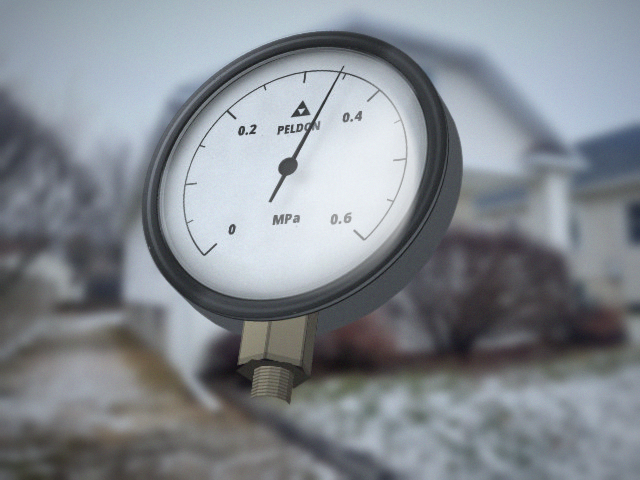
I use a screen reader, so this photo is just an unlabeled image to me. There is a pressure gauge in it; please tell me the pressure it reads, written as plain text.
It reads 0.35 MPa
